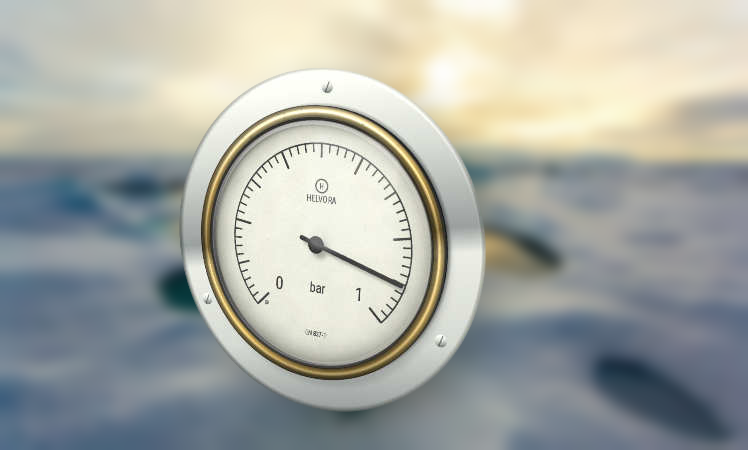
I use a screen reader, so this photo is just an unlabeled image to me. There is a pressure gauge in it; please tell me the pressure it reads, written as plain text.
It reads 0.9 bar
